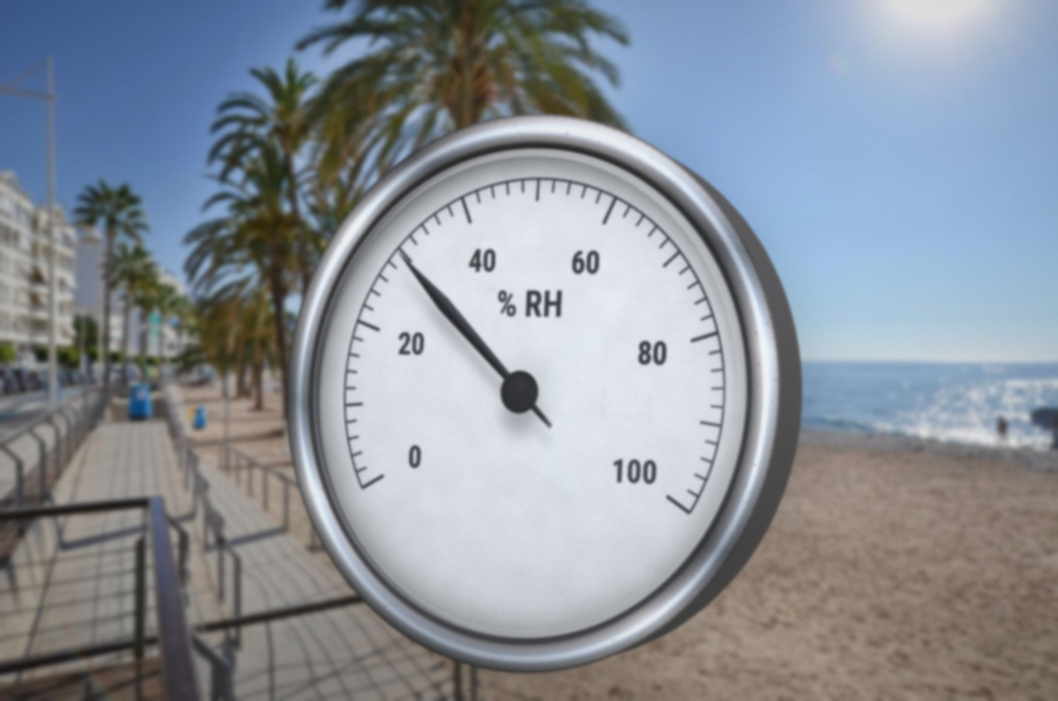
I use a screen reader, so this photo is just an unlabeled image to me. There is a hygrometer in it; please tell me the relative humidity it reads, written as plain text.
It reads 30 %
